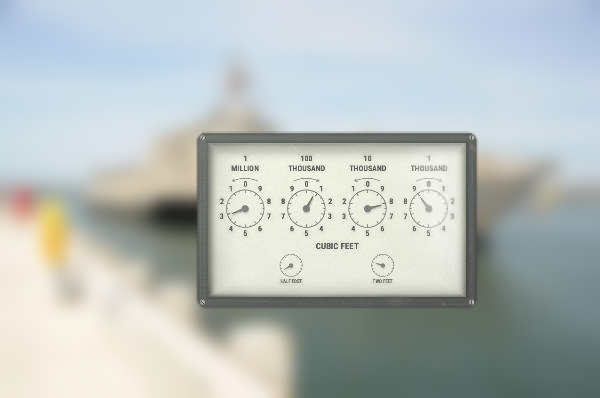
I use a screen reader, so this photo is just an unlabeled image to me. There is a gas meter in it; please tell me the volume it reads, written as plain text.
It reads 307900 ft³
